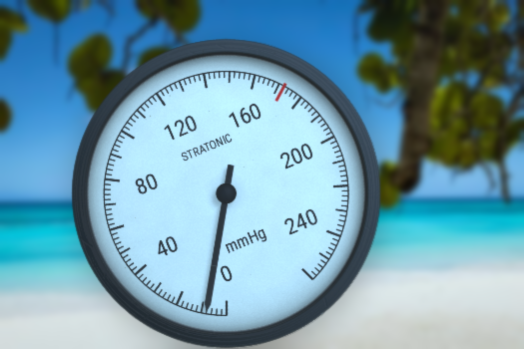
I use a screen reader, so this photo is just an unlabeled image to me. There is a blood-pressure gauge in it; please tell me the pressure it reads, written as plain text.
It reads 8 mmHg
